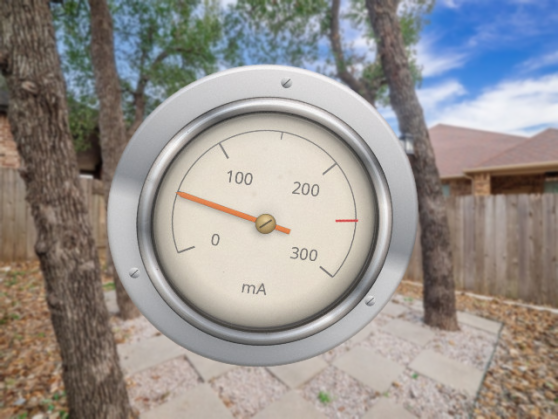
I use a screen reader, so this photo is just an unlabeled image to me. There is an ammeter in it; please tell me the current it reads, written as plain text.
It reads 50 mA
